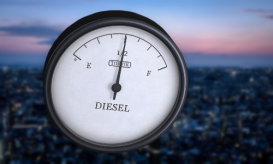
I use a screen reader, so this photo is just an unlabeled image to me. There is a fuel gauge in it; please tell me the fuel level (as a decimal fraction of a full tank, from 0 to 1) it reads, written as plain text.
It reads 0.5
